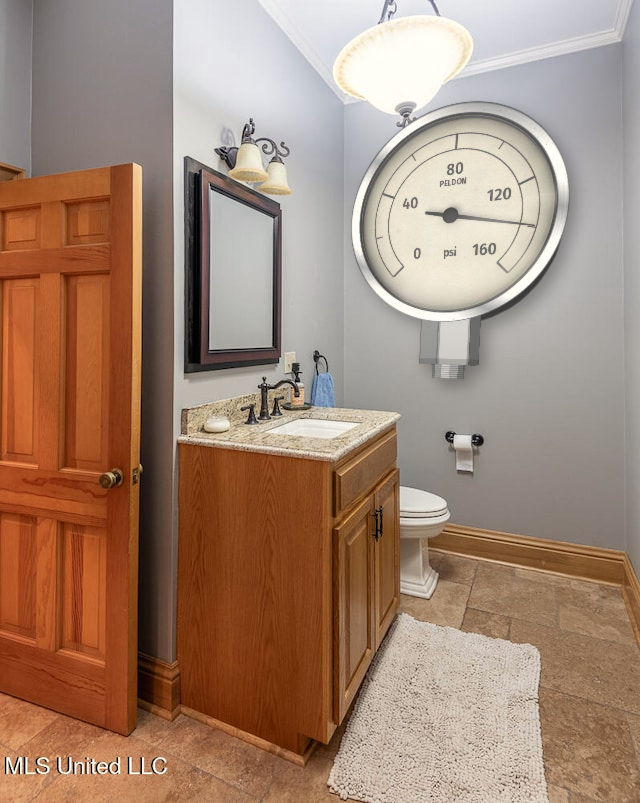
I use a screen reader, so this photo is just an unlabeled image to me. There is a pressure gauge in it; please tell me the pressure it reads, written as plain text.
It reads 140 psi
